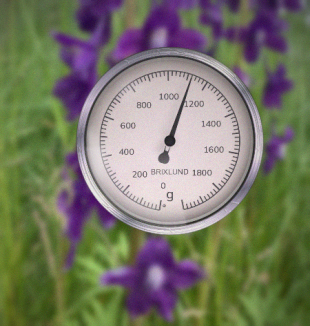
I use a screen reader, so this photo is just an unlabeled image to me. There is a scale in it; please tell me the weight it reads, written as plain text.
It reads 1120 g
